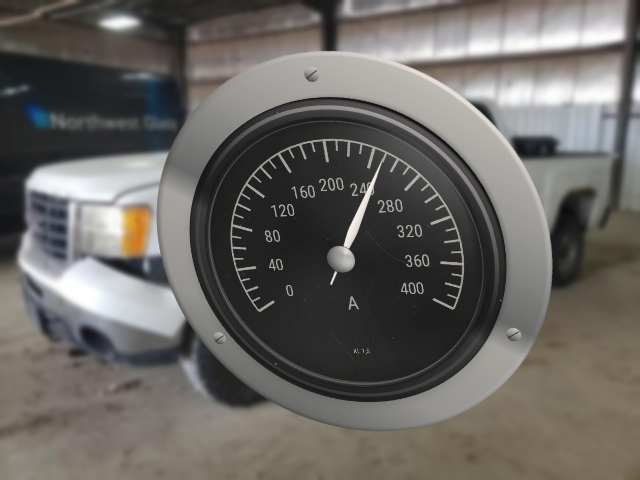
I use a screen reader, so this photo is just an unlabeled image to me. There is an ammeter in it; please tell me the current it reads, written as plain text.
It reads 250 A
